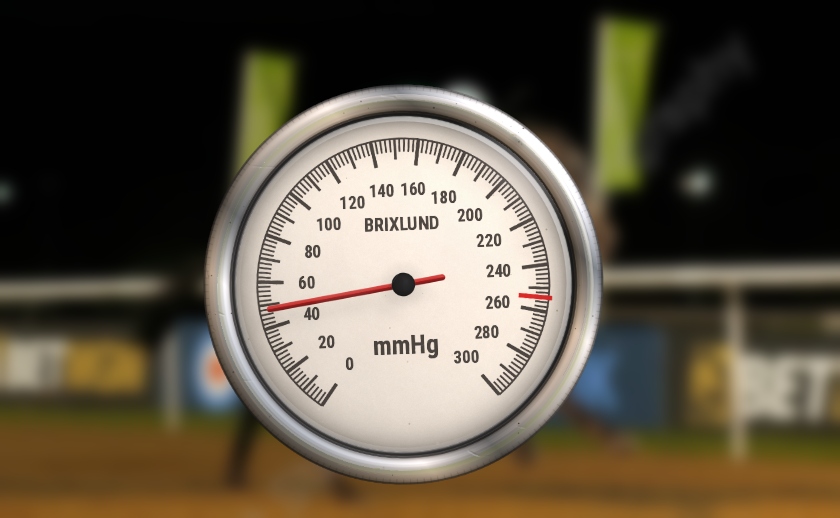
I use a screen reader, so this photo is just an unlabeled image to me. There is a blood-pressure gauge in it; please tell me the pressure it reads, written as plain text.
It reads 48 mmHg
